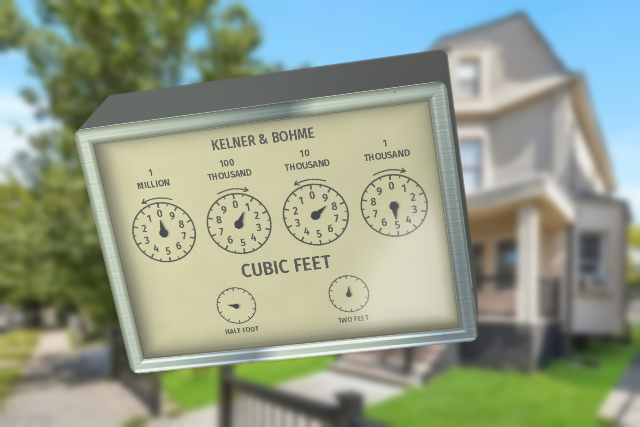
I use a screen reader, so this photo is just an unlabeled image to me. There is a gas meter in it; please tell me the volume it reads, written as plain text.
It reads 8500 ft³
